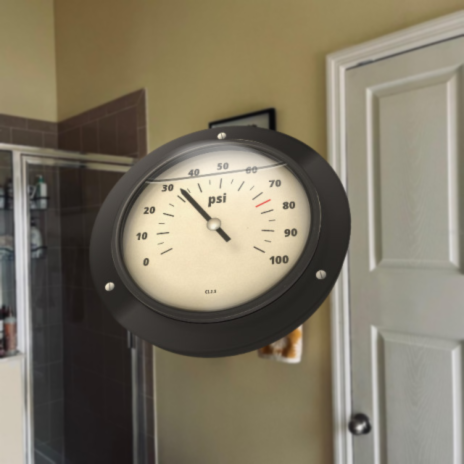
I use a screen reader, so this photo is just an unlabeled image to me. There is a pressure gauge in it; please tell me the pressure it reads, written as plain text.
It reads 32.5 psi
